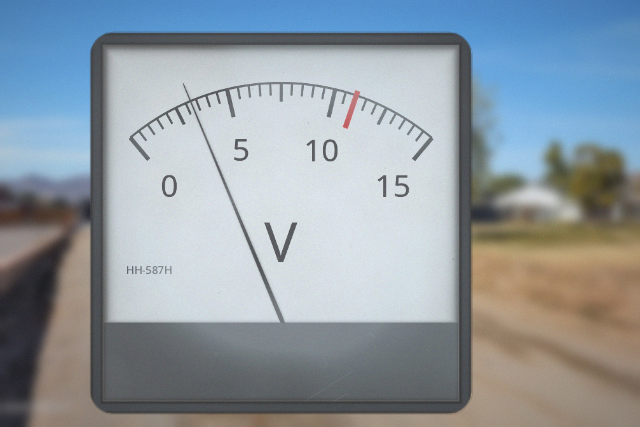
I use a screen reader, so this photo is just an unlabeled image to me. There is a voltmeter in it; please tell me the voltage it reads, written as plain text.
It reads 3.25 V
